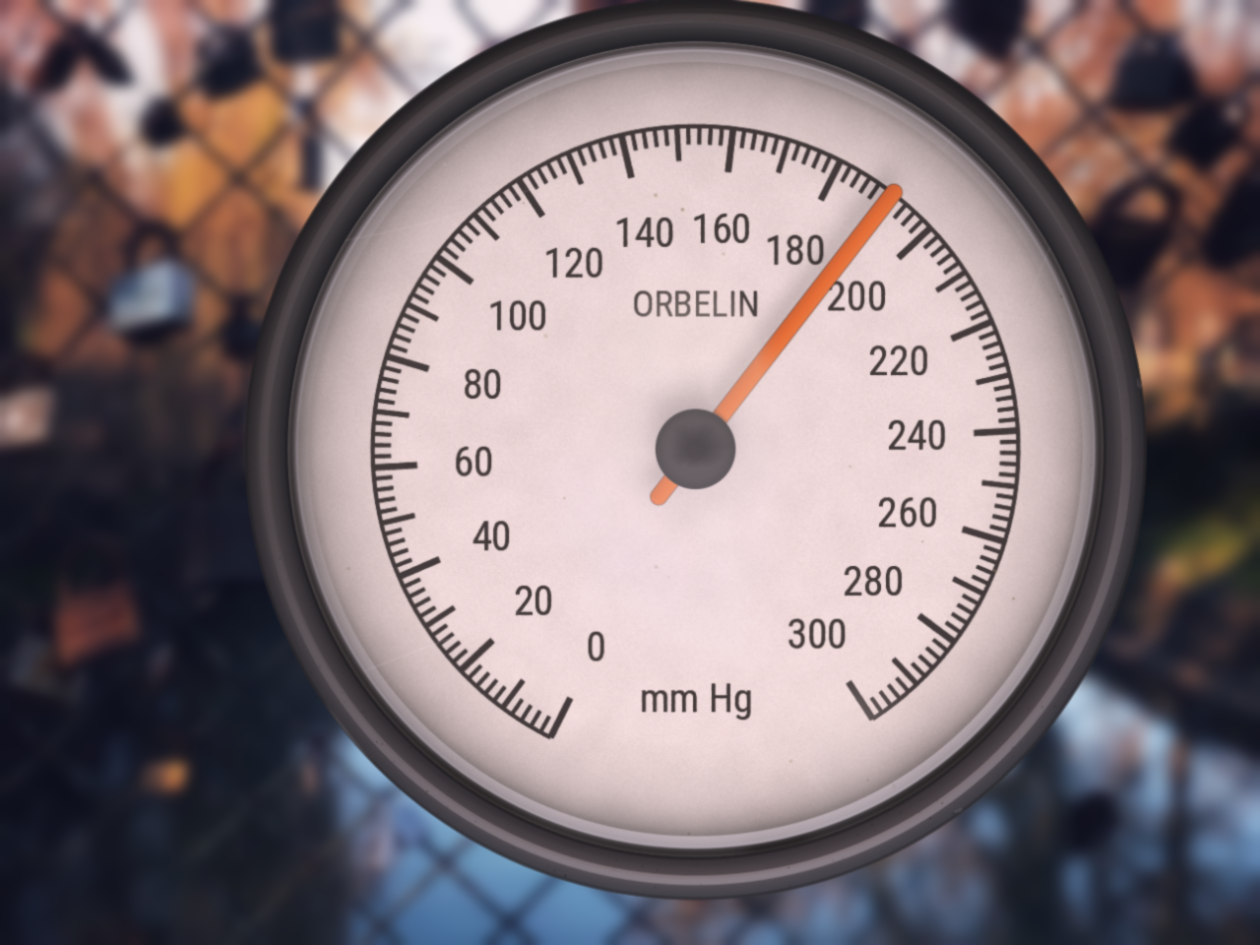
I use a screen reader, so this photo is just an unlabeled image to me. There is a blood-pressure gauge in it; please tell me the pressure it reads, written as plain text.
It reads 191 mmHg
